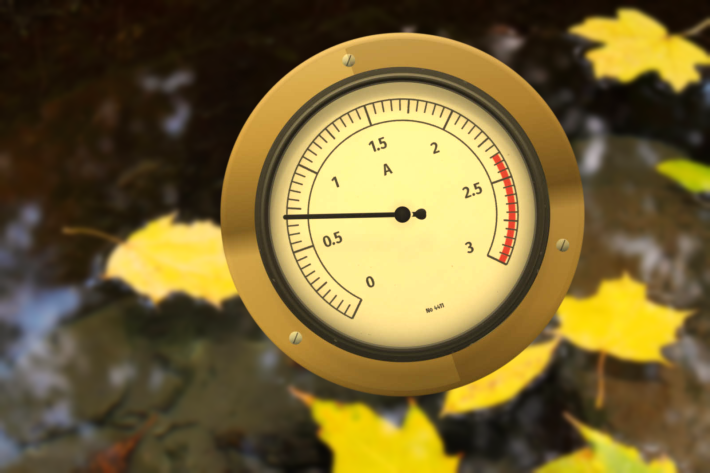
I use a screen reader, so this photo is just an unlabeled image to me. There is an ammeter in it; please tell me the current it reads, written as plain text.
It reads 0.7 A
